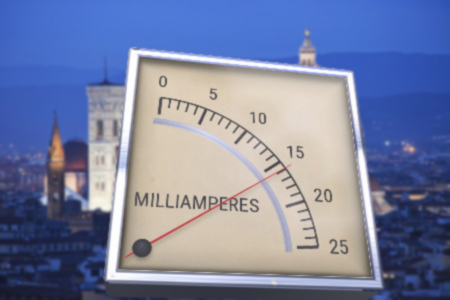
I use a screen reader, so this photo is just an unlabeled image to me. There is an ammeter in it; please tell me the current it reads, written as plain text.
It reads 16 mA
